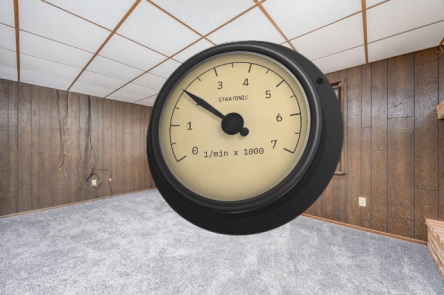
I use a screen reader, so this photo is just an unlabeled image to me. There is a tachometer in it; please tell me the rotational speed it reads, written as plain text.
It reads 2000 rpm
